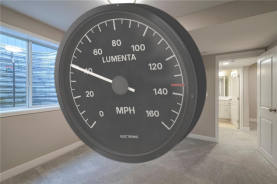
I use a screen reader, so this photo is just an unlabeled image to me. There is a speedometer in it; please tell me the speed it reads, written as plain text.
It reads 40 mph
